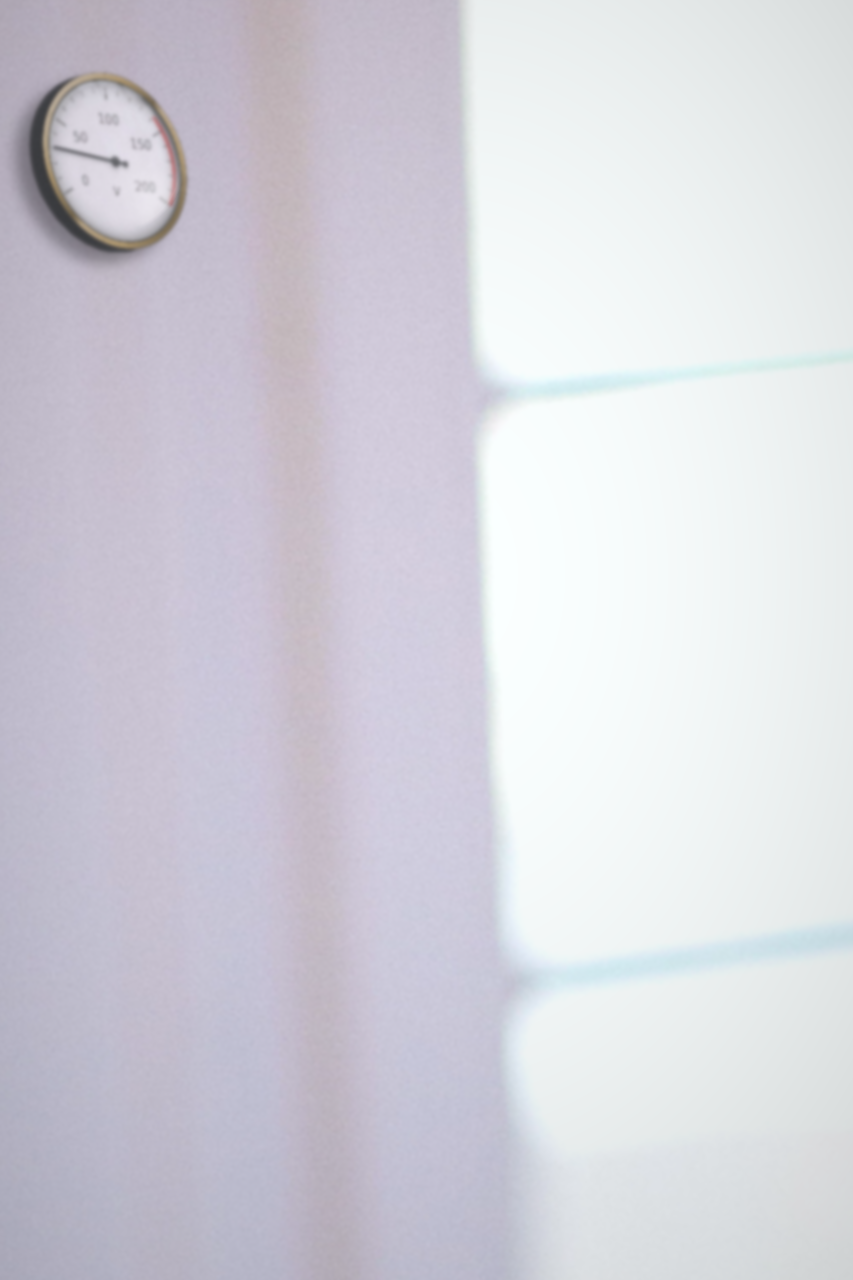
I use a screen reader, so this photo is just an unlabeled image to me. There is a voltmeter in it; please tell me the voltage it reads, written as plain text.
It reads 30 V
